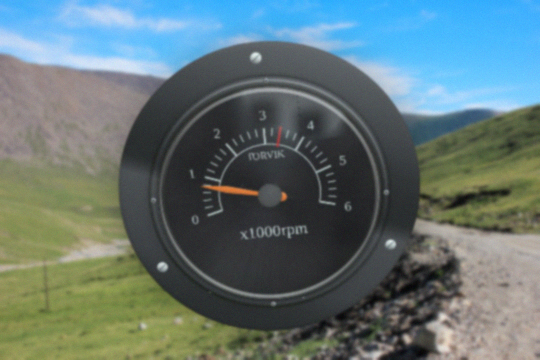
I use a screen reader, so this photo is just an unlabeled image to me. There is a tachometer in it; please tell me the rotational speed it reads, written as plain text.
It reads 800 rpm
